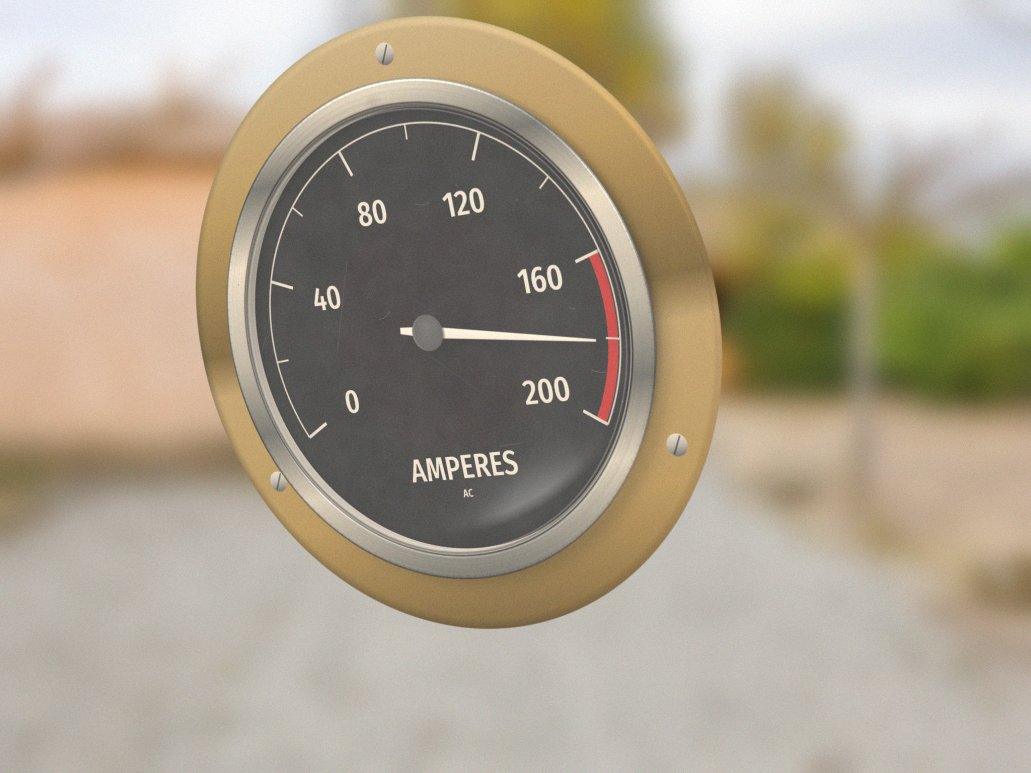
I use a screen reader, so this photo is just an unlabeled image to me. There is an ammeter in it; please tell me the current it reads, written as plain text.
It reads 180 A
